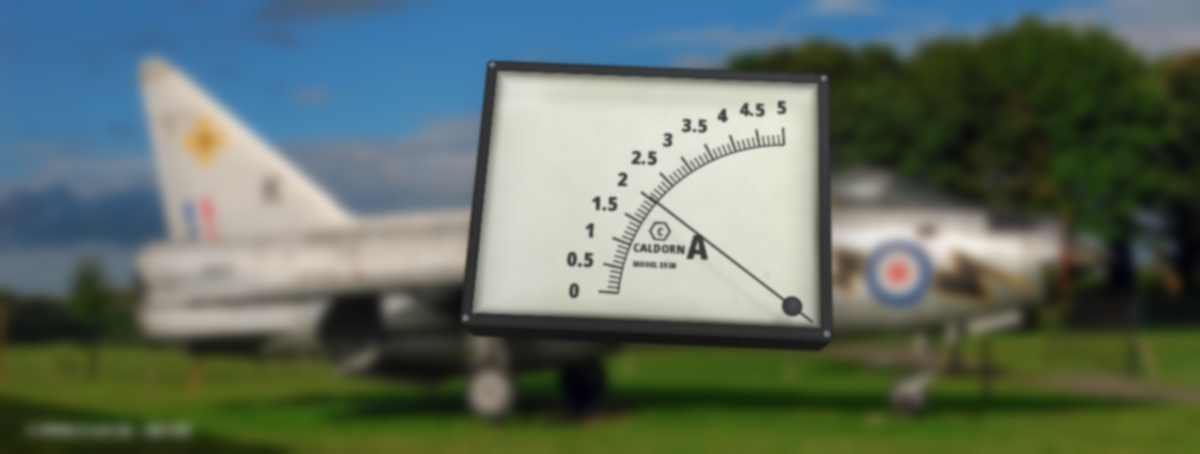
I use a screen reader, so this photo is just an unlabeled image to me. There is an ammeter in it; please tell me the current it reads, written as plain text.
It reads 2 A
